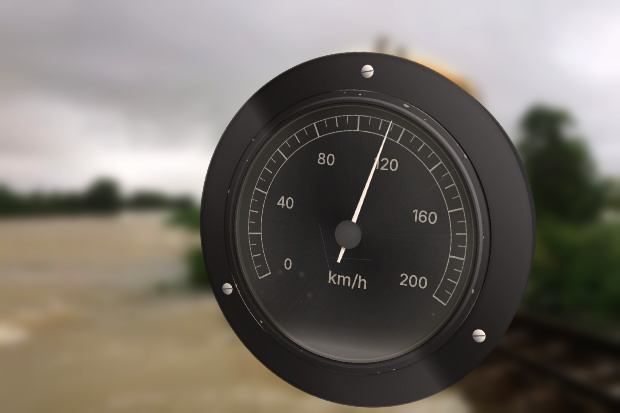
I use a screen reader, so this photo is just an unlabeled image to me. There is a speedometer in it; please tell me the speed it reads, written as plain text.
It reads 115 km/h
